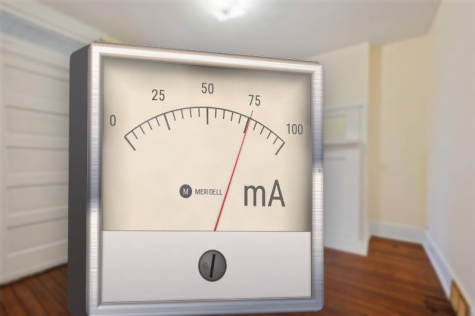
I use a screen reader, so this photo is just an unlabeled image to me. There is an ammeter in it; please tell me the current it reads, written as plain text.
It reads 75 mA
